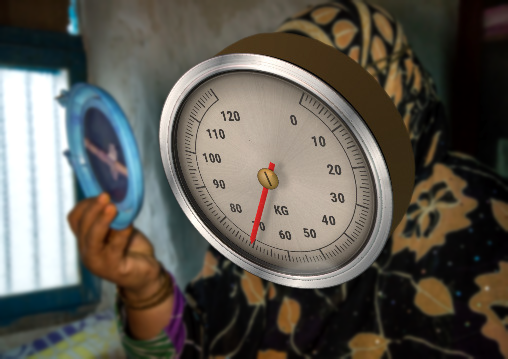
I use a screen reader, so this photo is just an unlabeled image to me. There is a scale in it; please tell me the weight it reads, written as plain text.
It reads 70 kg
